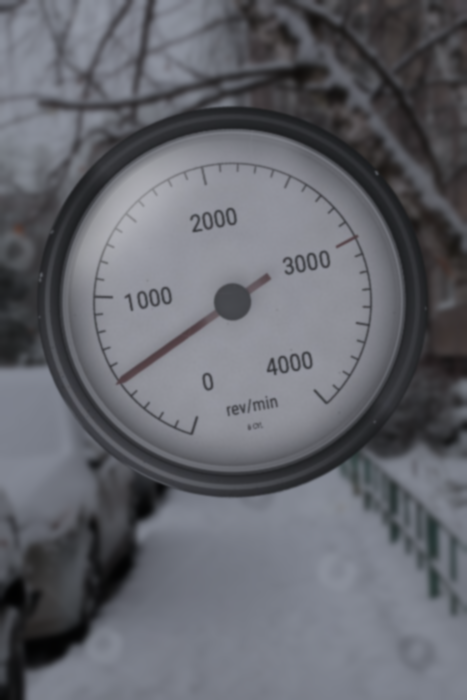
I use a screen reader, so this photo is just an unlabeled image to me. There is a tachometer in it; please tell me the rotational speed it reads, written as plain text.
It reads 500 rpm
